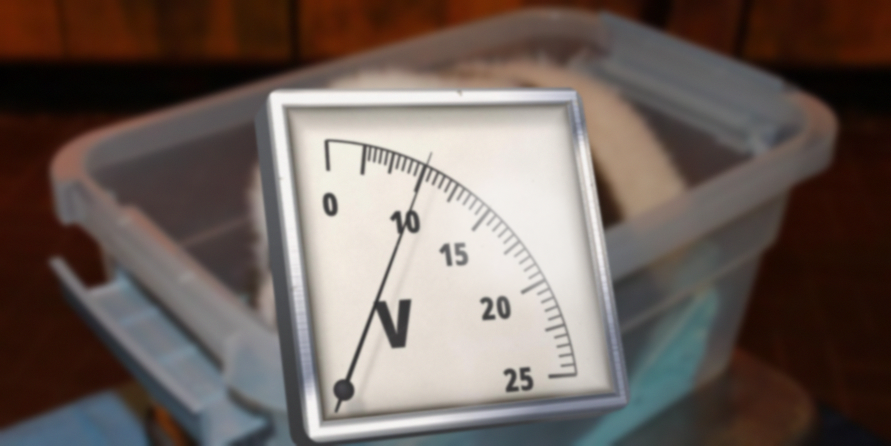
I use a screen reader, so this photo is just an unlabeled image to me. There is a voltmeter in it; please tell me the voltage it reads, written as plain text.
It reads 10 V
